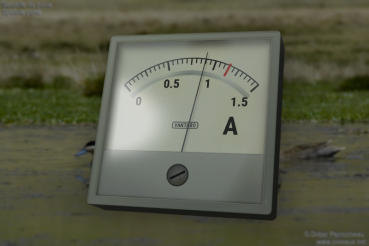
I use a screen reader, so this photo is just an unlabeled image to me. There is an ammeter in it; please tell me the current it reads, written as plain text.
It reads 0.9 A
